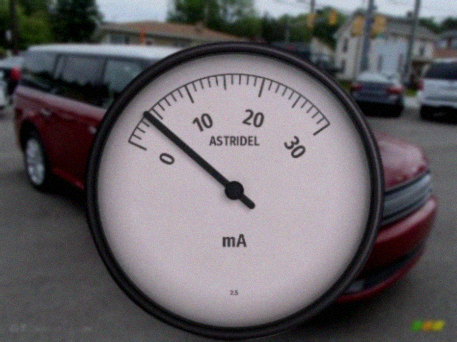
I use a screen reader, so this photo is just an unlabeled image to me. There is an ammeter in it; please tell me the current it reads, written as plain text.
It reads 4 mA
